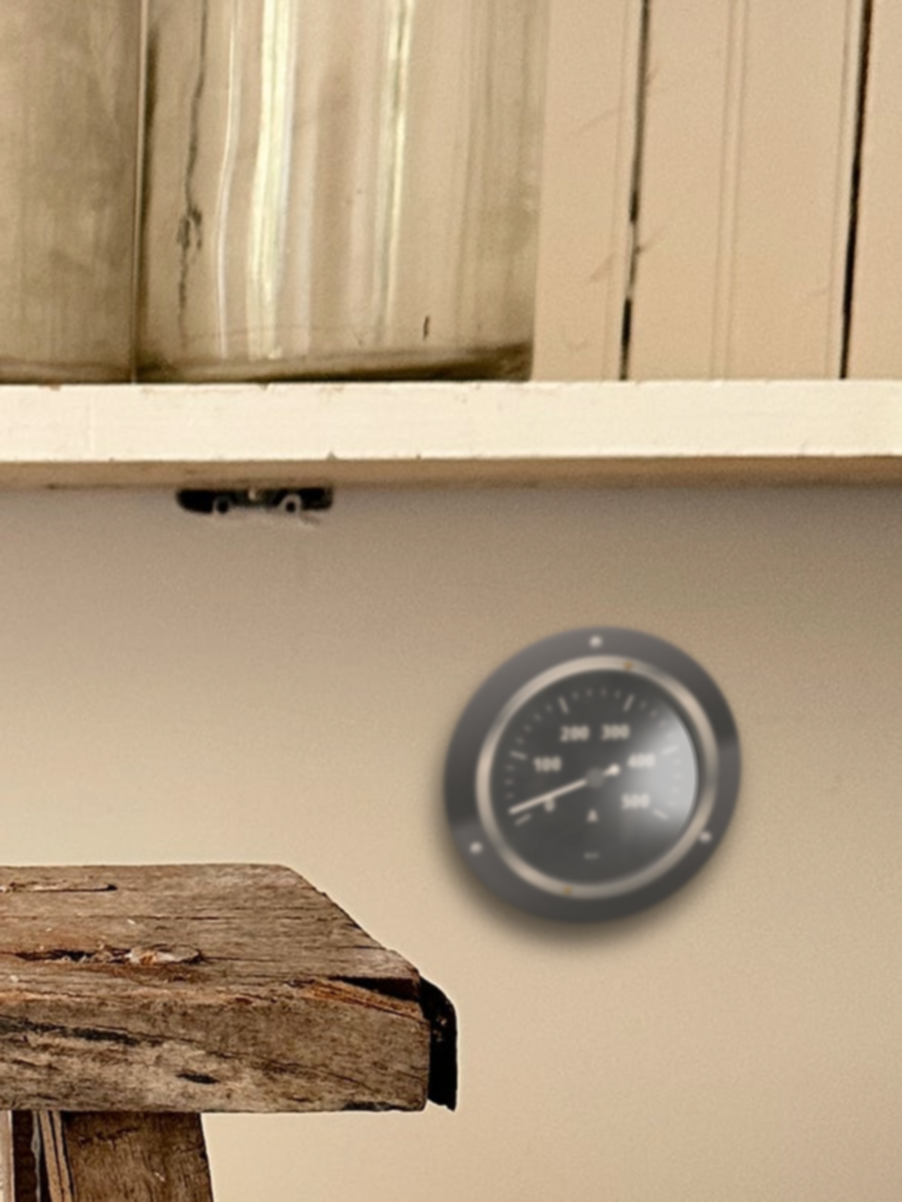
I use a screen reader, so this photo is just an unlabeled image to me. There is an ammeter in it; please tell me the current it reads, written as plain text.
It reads 20 A
